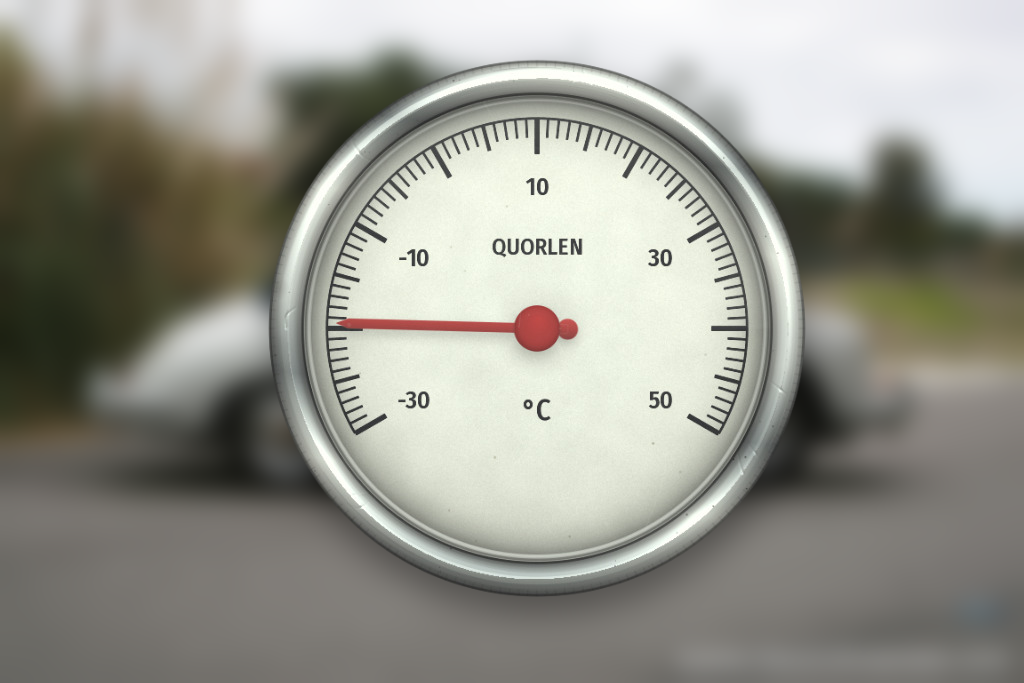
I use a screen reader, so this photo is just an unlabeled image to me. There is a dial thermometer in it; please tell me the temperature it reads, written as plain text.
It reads -19.5 °C
